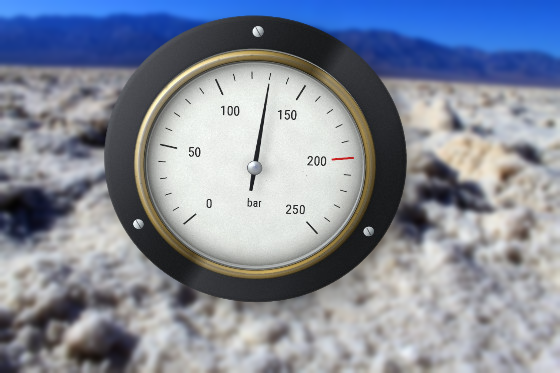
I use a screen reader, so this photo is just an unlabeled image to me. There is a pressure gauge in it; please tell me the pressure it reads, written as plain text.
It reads 130 bar
